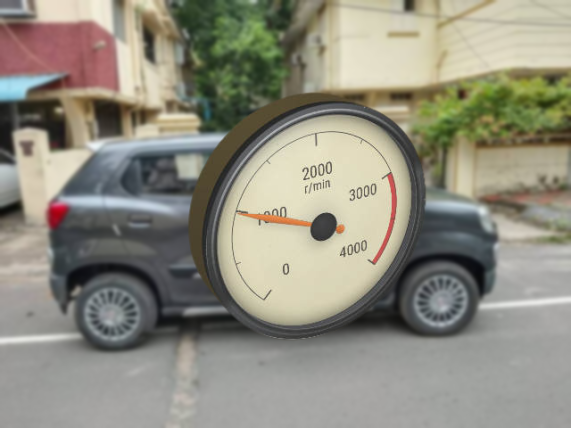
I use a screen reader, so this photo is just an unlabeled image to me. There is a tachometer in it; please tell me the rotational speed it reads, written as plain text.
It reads 1000 rpm
